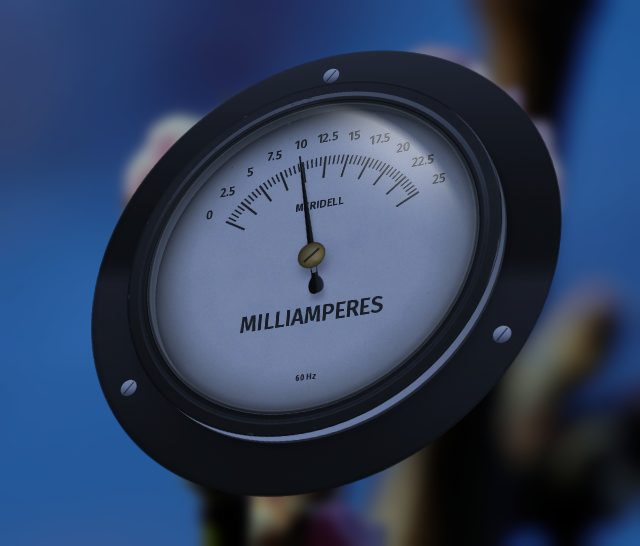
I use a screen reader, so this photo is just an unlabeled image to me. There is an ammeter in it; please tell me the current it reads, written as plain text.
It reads 10 mA
